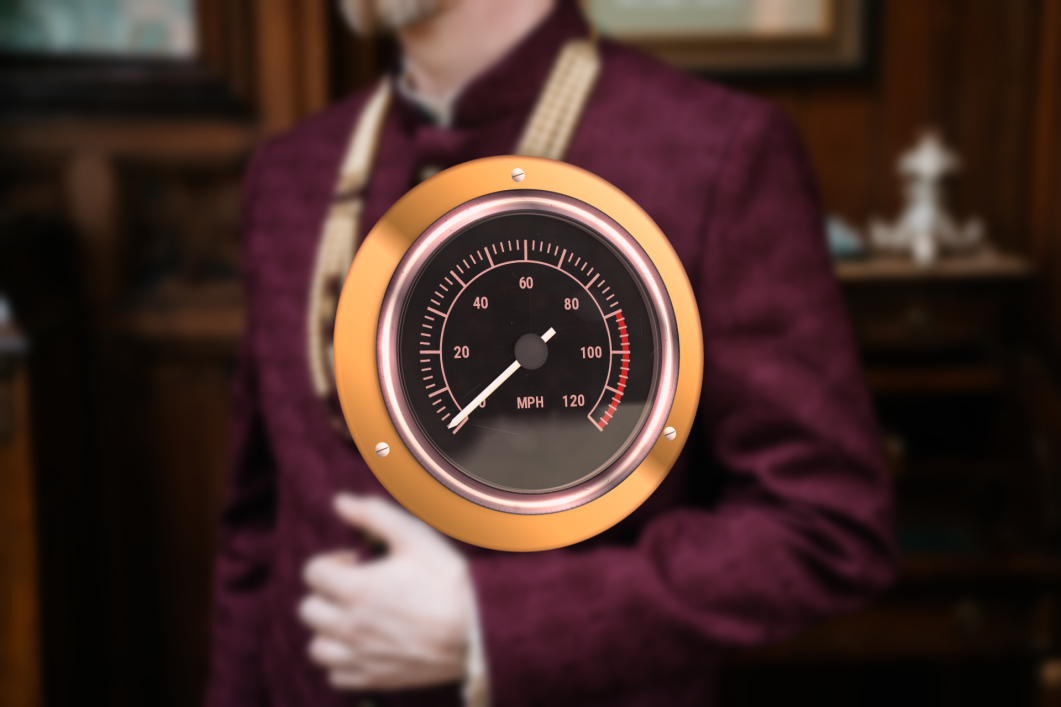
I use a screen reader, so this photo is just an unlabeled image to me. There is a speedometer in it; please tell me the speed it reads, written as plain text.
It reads 2 mph
